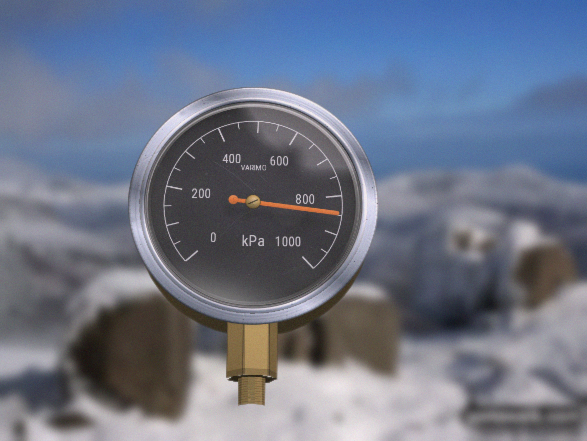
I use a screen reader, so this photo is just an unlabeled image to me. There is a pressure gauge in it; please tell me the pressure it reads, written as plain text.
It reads 850 kPa
